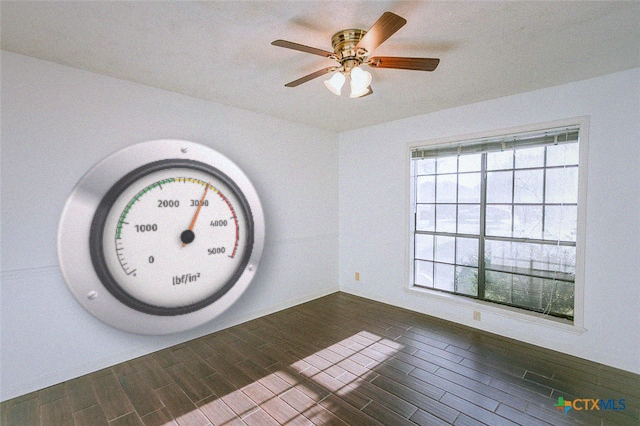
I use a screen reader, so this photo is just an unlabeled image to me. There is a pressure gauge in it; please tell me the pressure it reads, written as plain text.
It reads 3000 psi
